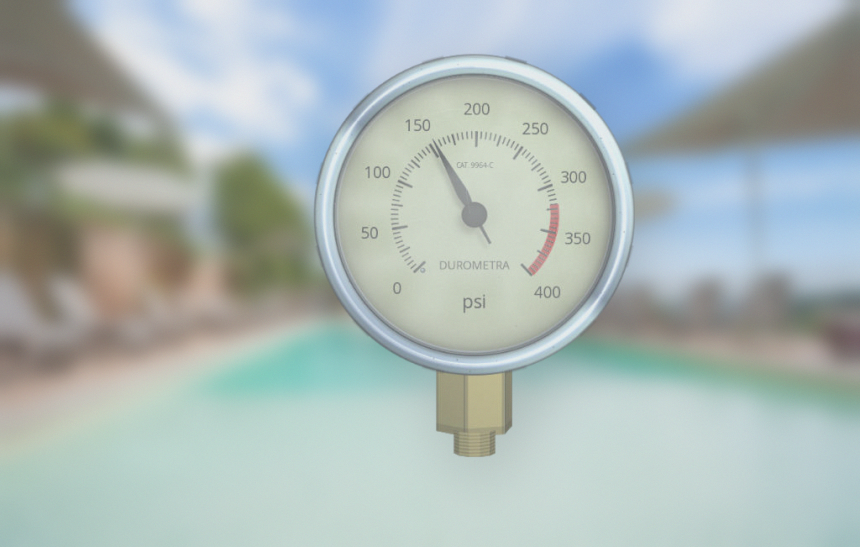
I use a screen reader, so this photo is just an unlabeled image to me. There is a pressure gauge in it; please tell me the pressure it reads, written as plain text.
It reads 155 psi
